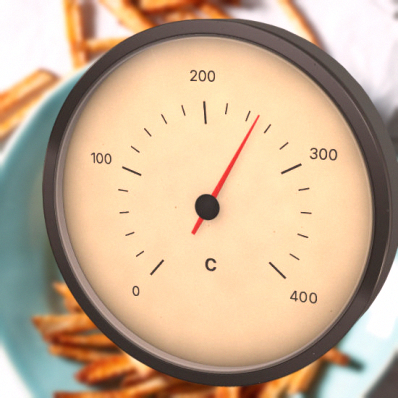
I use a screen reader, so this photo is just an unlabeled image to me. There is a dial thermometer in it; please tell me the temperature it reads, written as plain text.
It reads 250 °C
